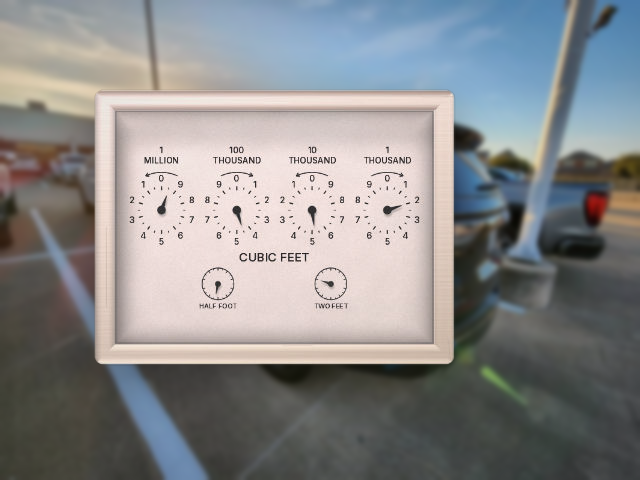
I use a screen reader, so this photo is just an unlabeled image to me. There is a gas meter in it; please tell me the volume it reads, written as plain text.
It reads 945200 ft³
